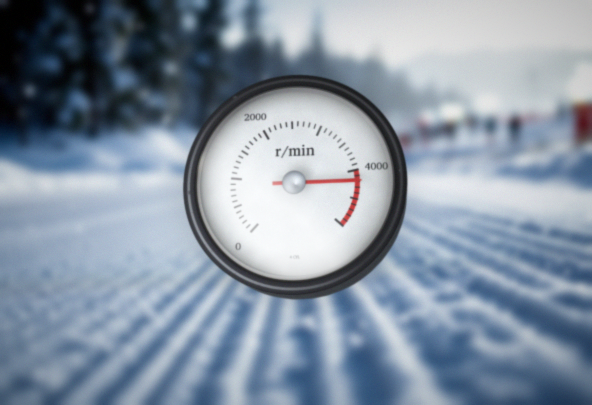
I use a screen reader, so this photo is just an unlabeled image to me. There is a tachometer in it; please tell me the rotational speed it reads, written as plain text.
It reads 4200 rpm
